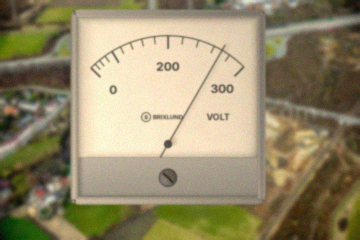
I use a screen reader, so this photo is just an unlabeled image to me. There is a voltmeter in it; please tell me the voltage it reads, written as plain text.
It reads 270 V
